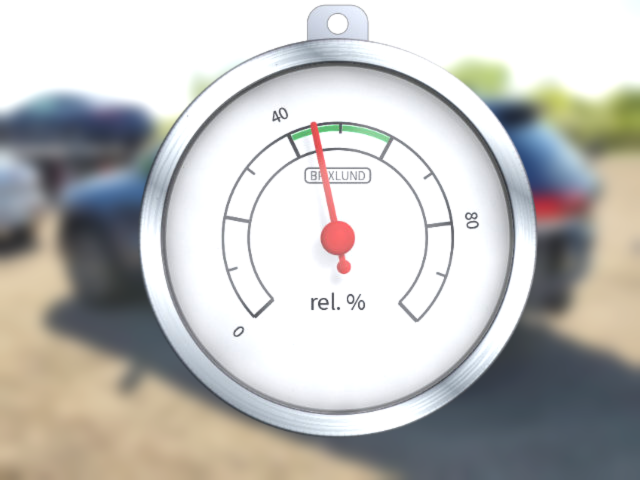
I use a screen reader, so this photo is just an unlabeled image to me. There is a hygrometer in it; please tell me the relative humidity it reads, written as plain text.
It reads 45 %
